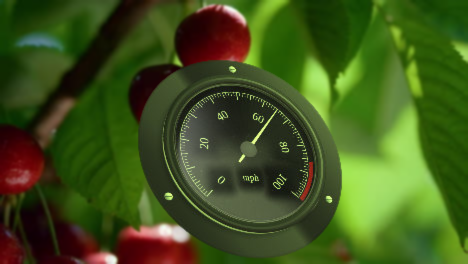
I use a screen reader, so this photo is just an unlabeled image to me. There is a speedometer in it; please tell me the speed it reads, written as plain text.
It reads 65 mph
